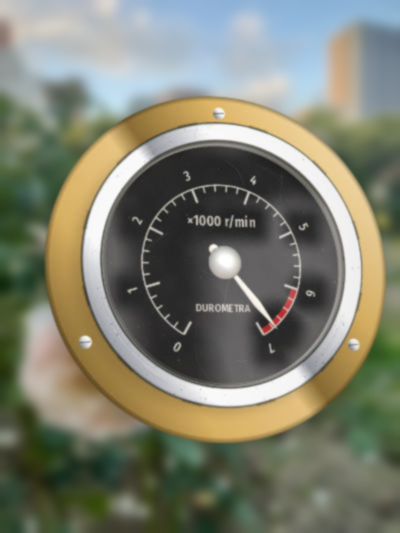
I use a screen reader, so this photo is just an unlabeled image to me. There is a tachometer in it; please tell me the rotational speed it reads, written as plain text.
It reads 6800 rpm
